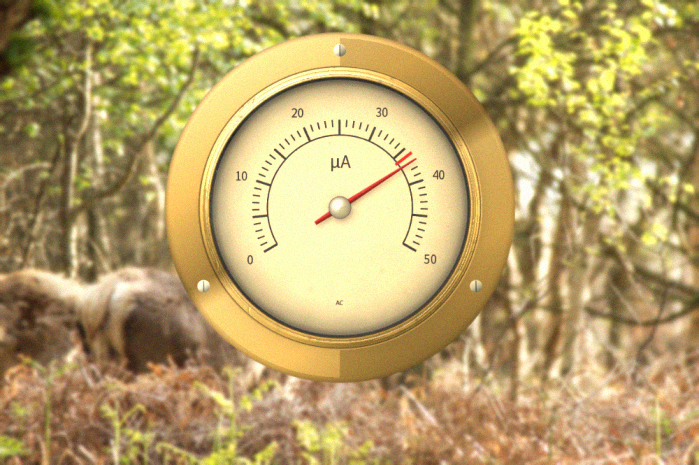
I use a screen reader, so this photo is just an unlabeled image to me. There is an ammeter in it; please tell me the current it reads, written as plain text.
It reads 37 µA
